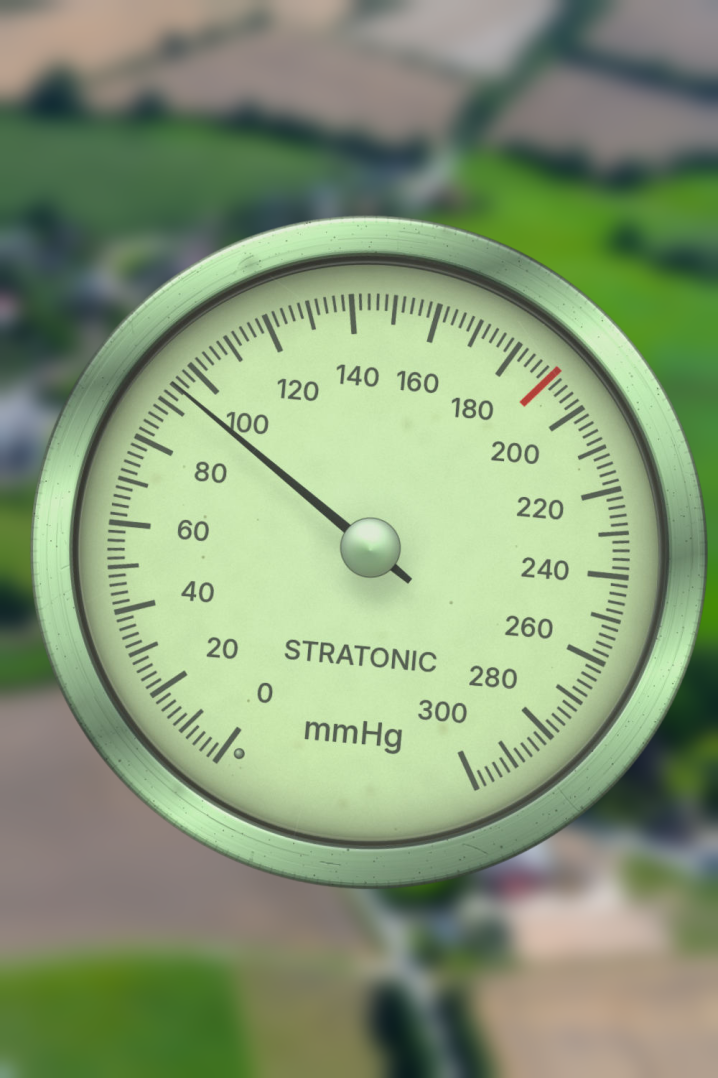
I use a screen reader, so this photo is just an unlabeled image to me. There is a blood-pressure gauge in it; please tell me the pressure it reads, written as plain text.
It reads 94 mmHg
